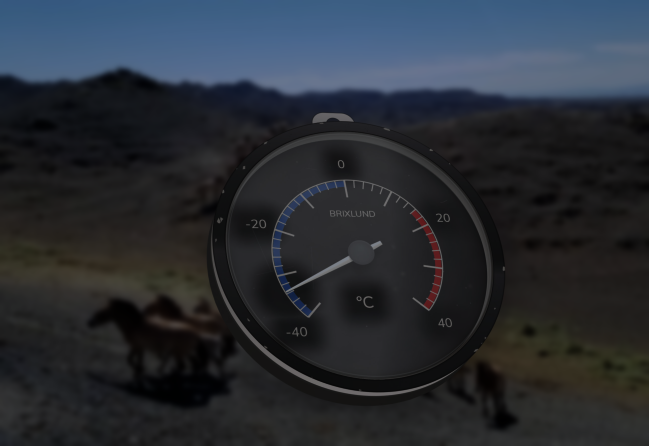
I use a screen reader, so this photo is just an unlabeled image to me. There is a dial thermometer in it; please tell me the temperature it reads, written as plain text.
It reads -34 °C
